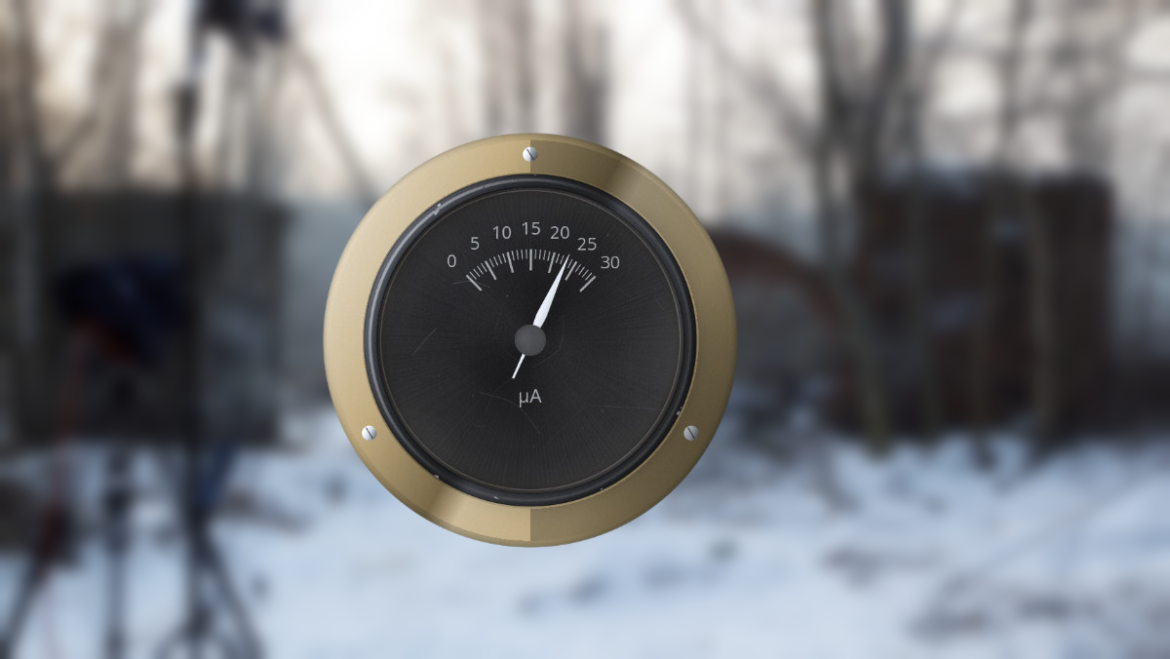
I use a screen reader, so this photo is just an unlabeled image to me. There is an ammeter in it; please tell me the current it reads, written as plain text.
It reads 23 µA
